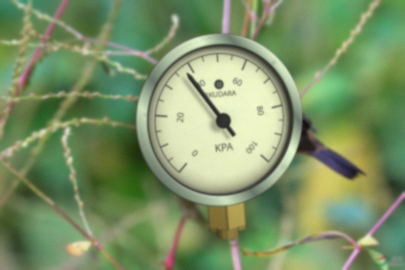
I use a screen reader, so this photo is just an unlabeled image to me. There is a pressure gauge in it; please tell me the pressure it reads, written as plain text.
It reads 37.5 kPa
